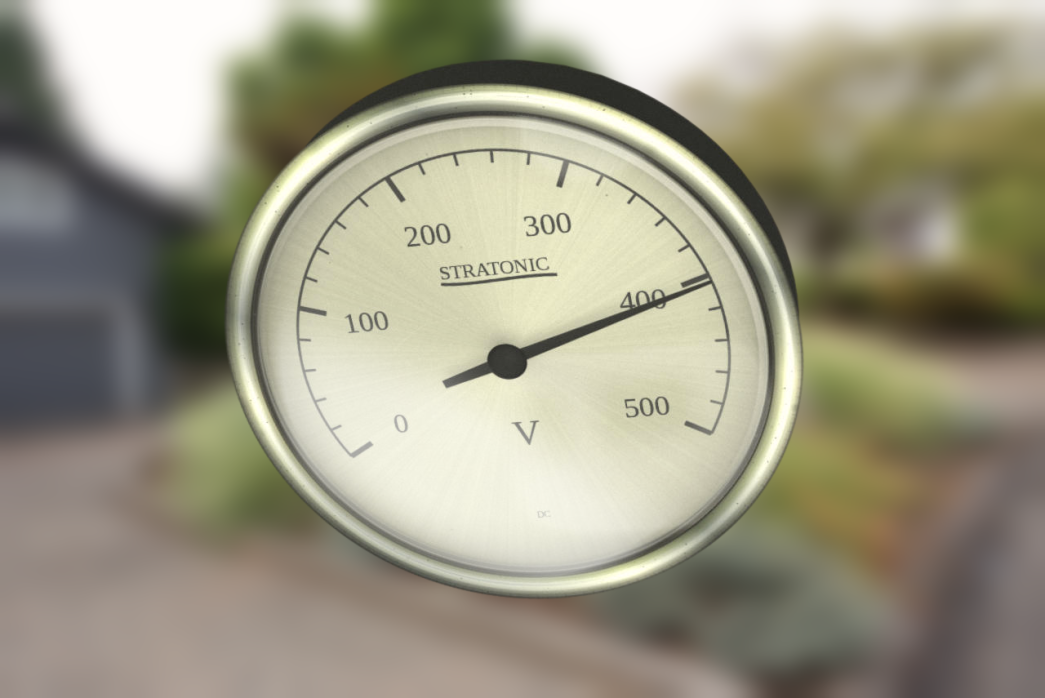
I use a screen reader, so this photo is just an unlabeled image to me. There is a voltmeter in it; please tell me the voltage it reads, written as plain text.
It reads 400 V
